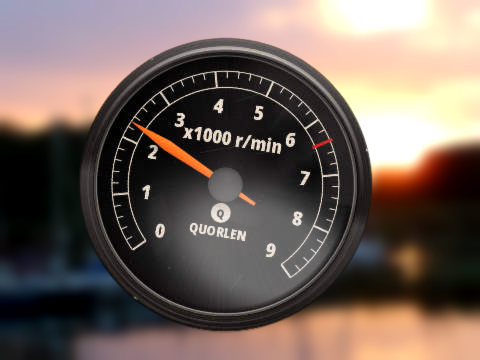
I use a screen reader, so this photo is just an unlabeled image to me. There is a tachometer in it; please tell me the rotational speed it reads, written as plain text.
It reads 2300 rpm
